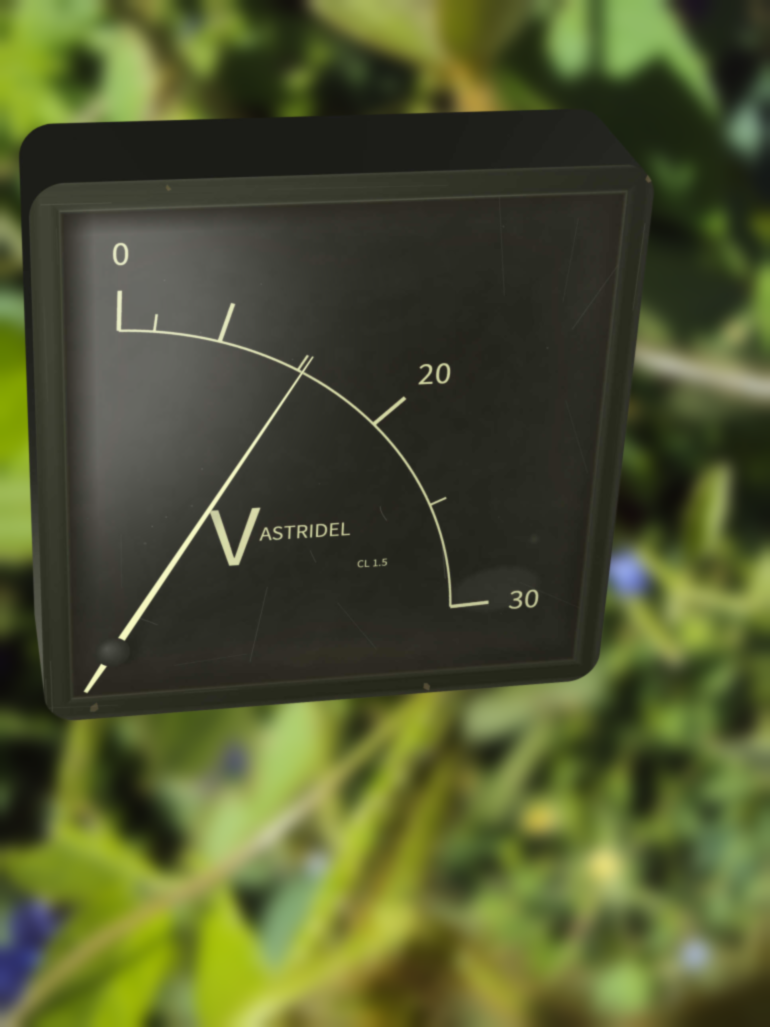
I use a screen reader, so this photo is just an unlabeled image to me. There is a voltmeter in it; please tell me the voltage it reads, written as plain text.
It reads 15 V
